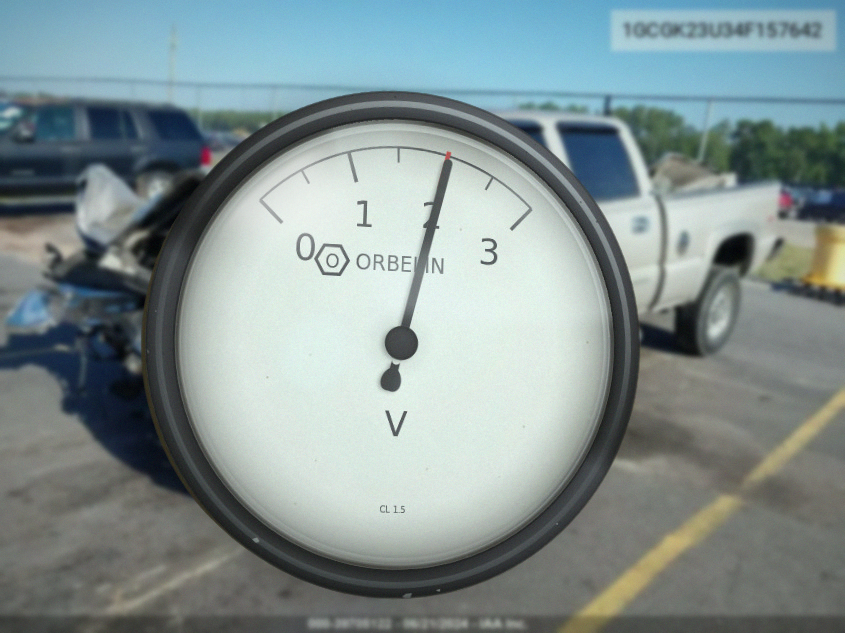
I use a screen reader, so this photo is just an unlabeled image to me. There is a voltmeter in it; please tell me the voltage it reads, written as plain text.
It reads 2 V
